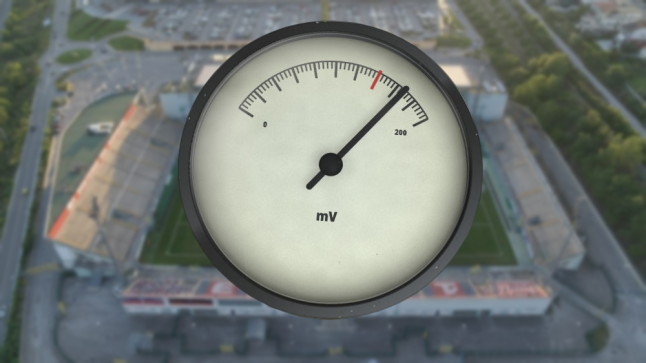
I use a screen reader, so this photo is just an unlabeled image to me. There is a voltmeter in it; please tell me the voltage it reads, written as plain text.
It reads 168 mV
